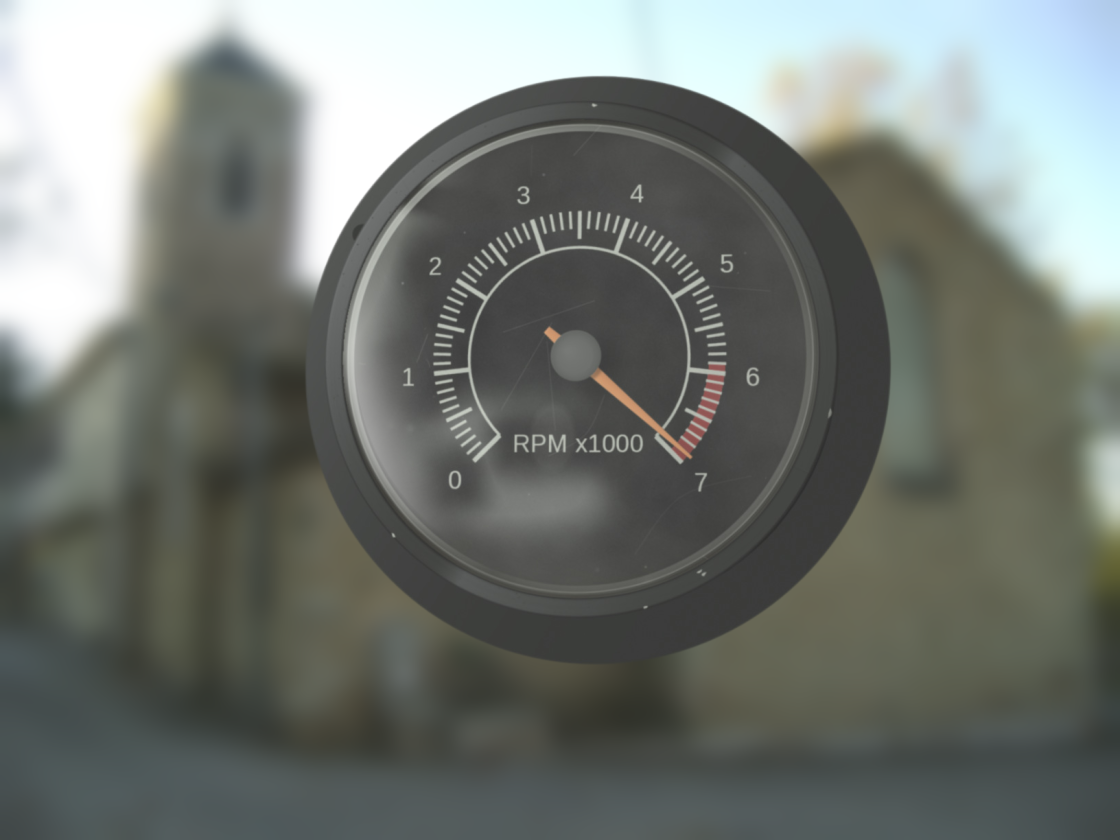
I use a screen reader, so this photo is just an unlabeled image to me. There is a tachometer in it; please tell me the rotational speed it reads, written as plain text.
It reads 6900 rpm
